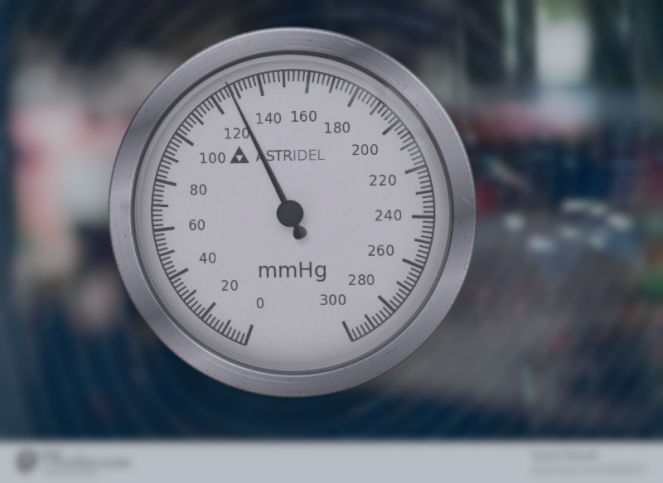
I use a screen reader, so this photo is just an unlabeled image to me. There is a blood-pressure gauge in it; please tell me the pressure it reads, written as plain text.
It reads 128 mmHg
